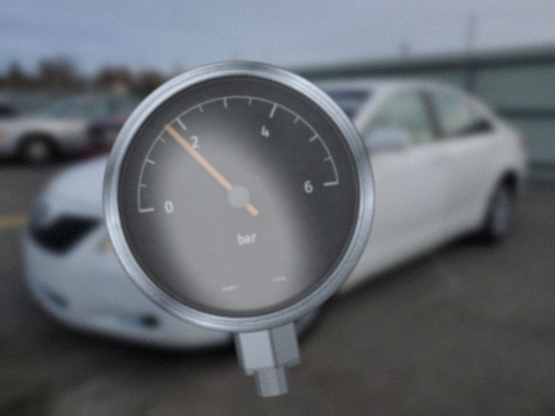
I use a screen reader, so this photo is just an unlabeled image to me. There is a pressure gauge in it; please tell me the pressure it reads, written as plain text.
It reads 1.75 bar
